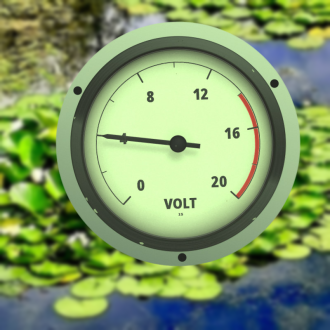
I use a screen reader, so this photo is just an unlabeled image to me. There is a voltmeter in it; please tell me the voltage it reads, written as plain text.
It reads 4 V
